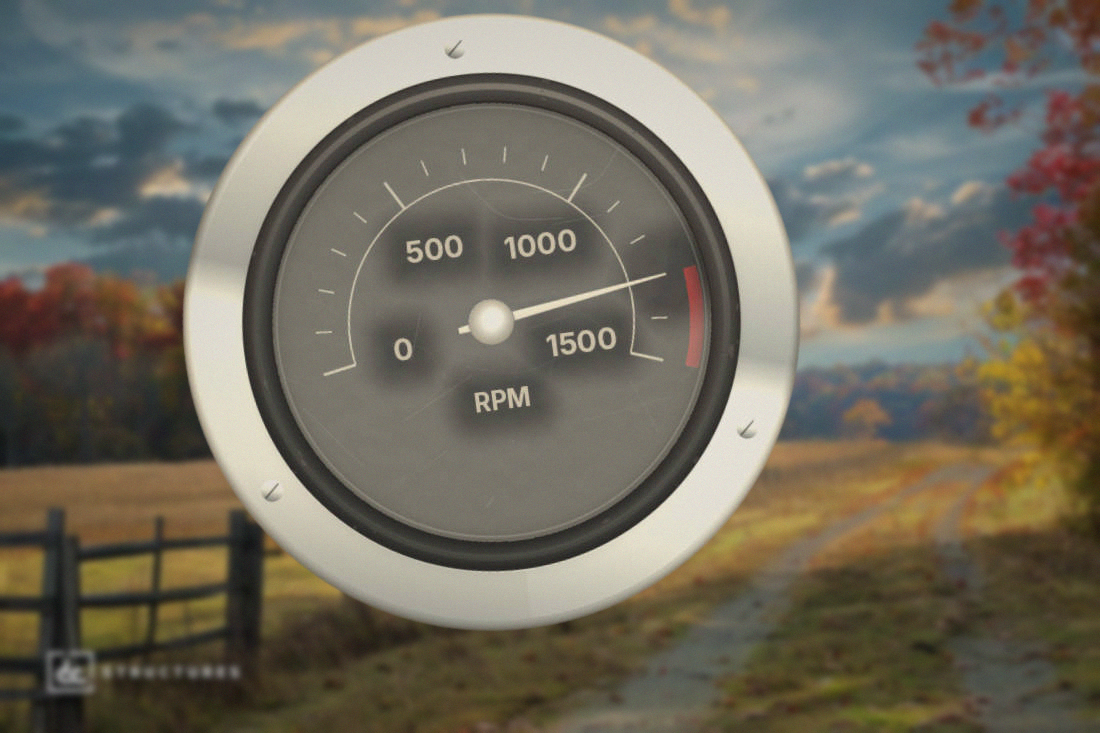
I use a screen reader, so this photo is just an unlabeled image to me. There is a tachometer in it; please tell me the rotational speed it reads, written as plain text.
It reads 1300 rpm
